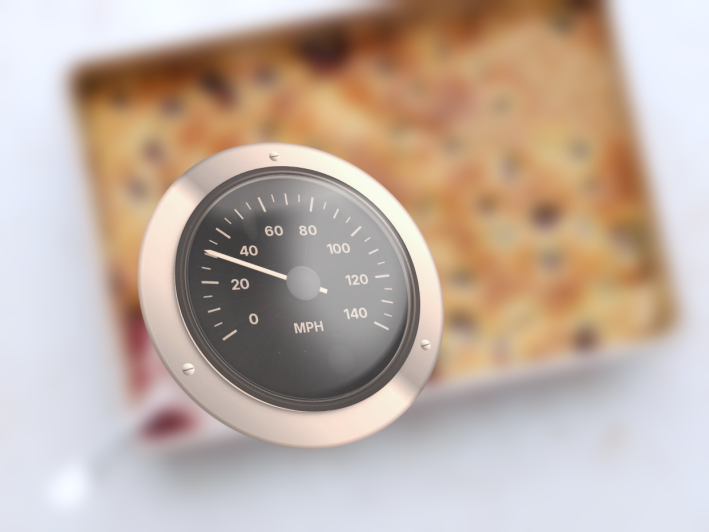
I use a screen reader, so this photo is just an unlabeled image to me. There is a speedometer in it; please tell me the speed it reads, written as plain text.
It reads 30 mph
